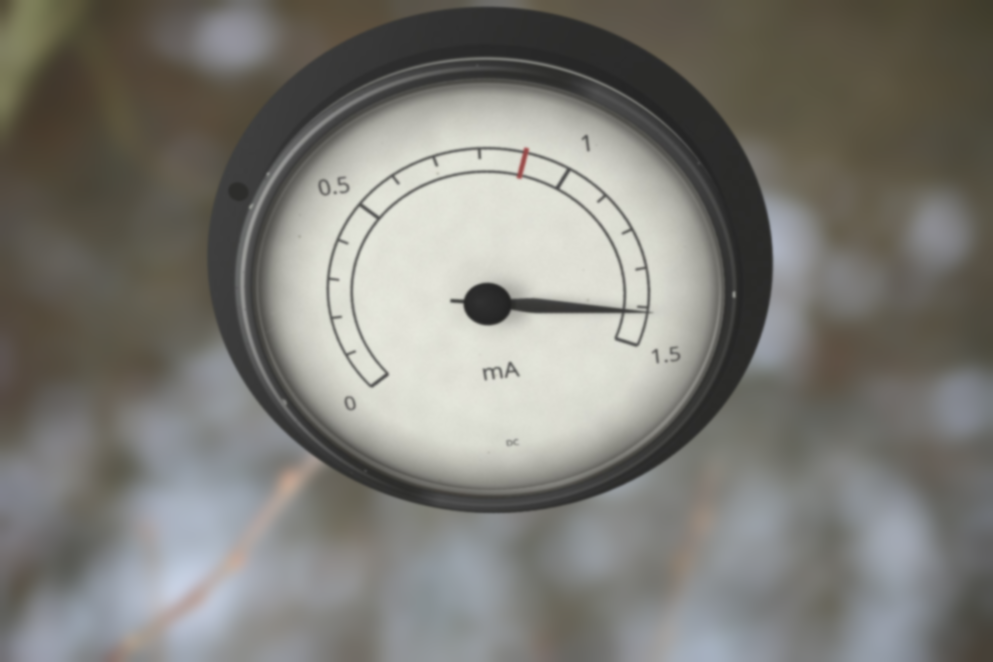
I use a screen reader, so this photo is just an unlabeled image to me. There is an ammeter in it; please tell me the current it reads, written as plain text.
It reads 1.4 mA
